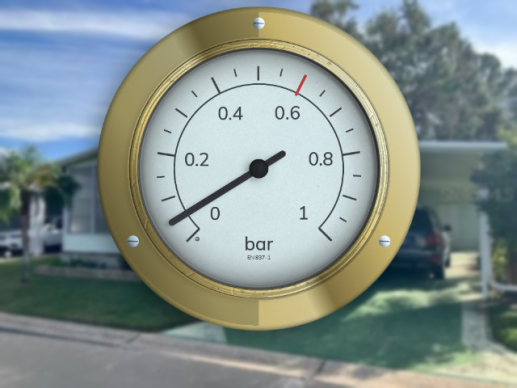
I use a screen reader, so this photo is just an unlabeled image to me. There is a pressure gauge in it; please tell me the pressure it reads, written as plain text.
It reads 0.05 bar
